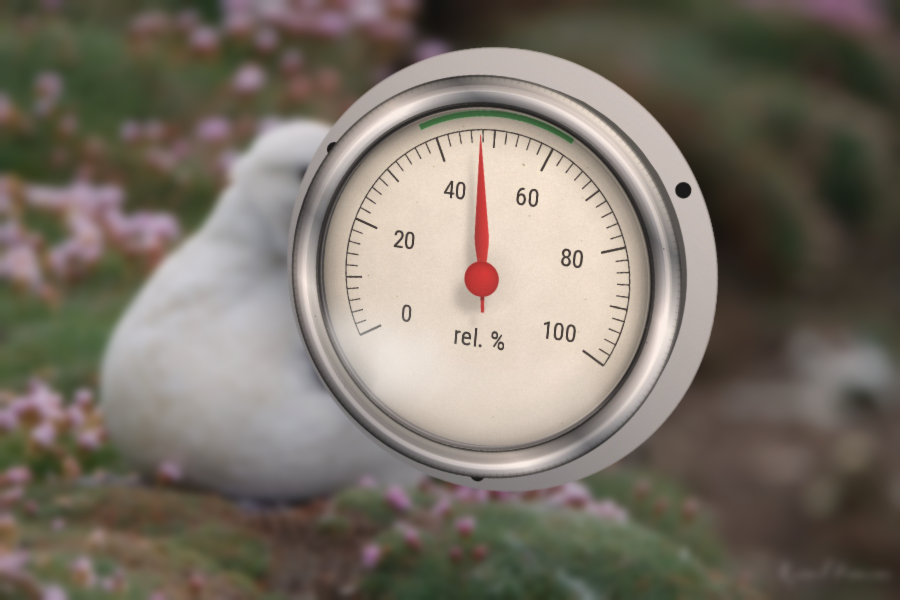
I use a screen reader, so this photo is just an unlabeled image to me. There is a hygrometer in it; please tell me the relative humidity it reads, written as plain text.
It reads 48 %
